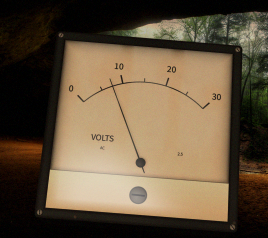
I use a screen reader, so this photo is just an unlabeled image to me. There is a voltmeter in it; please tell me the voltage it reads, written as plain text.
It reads 7.5 V
